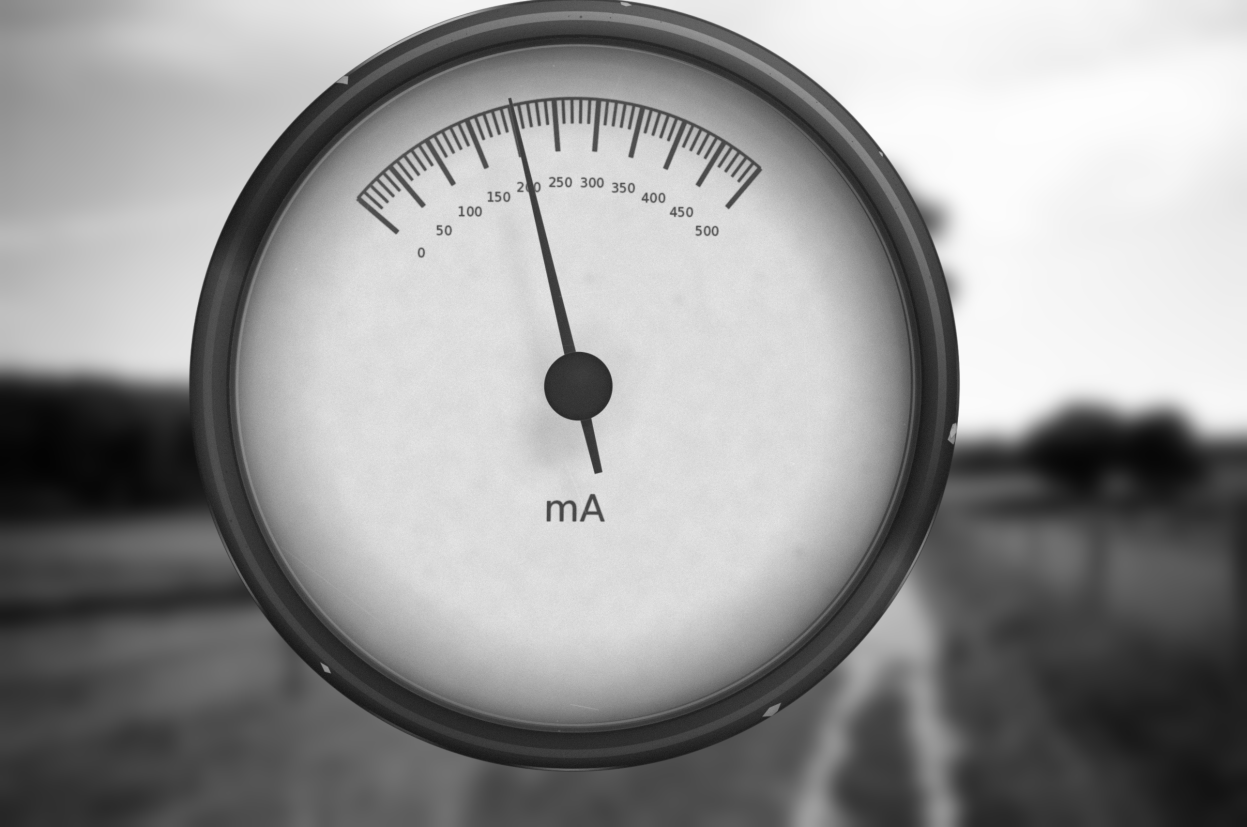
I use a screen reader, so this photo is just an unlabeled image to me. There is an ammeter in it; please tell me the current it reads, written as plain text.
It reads 200 mA
